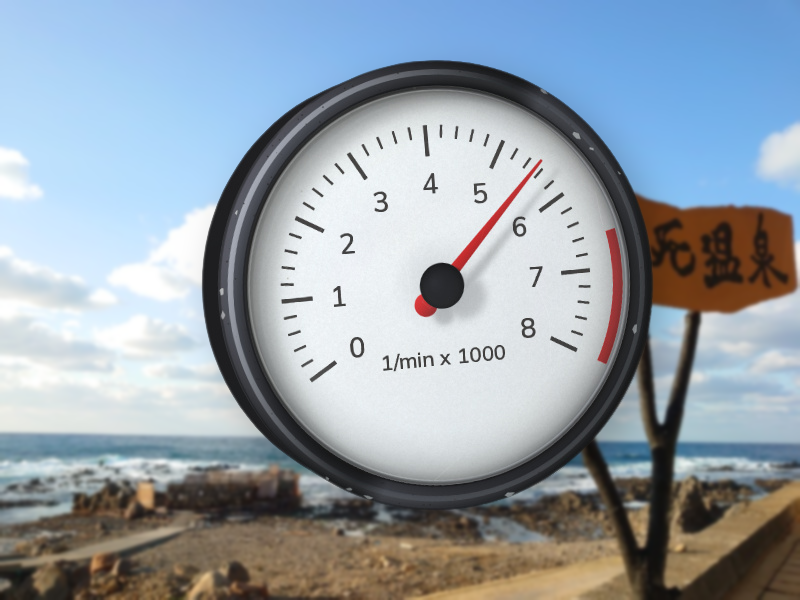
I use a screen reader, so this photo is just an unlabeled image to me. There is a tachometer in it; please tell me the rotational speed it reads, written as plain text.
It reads 5500 rpm
